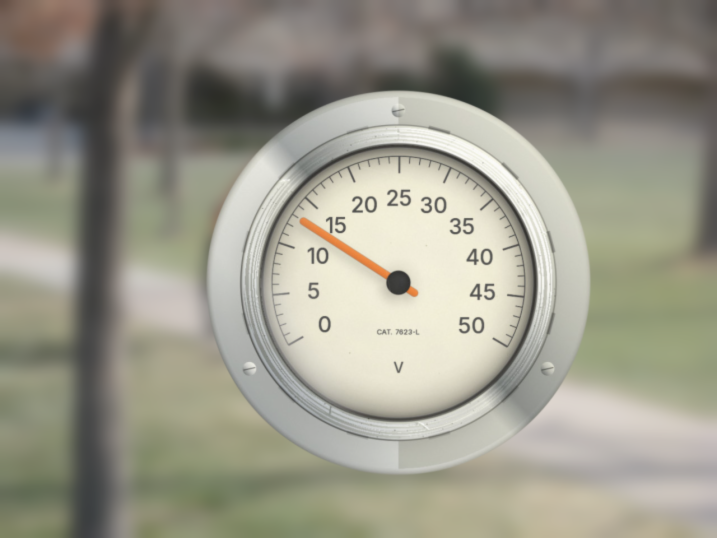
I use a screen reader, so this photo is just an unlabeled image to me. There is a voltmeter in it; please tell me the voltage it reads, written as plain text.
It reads 13 V
